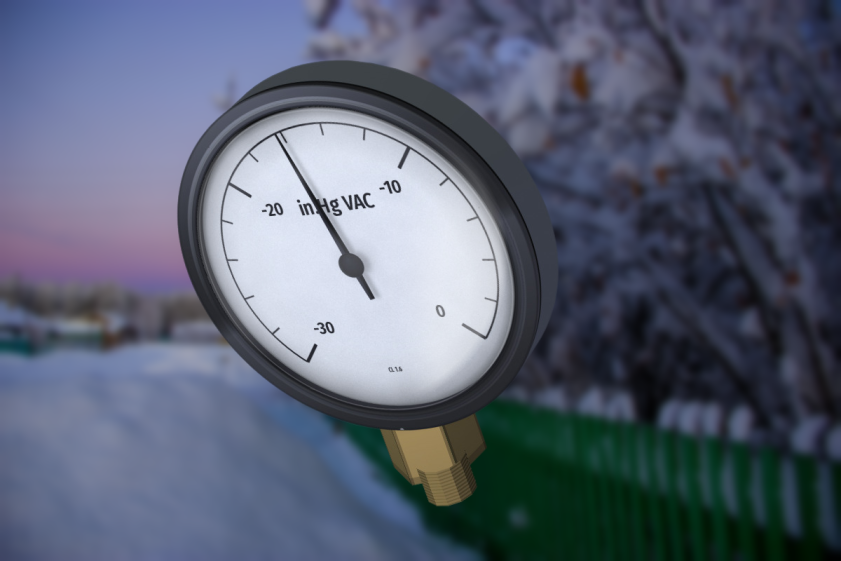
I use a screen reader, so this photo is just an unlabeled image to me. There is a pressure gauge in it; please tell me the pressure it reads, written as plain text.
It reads -16 inHg
